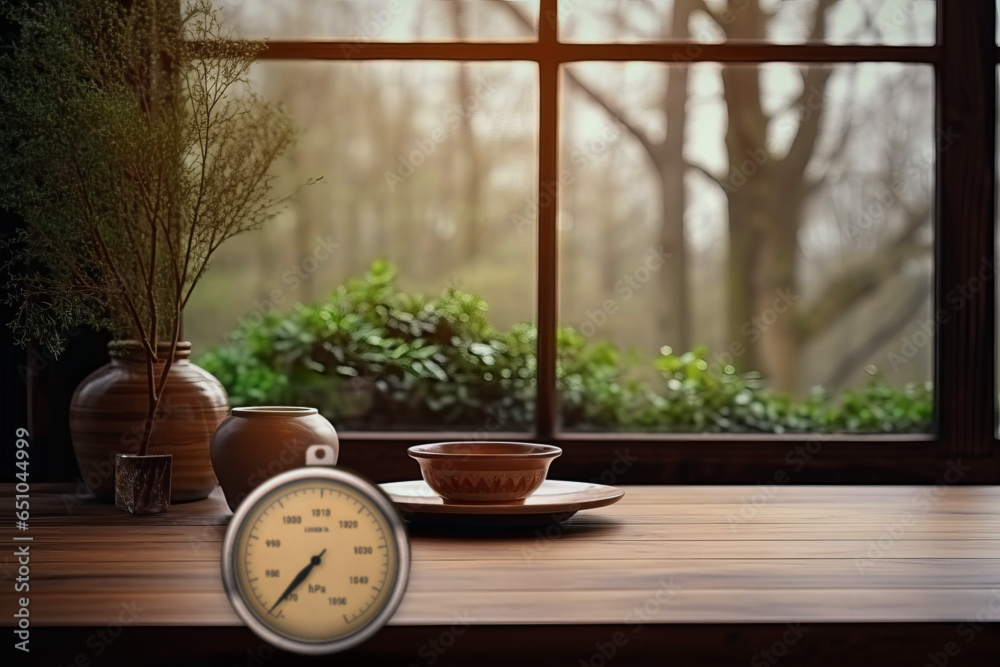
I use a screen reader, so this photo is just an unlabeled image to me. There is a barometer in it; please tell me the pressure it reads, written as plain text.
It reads 972 hPa
